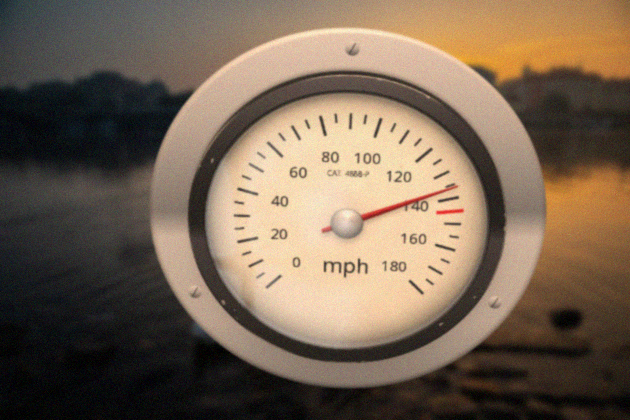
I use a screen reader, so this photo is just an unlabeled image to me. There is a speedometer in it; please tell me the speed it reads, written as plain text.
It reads 135 mph
